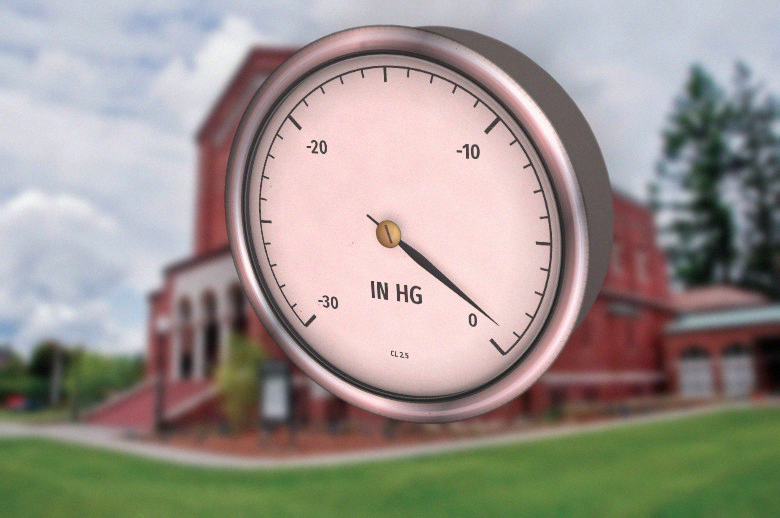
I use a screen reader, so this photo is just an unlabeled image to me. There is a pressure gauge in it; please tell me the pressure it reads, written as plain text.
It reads -1 inHg
